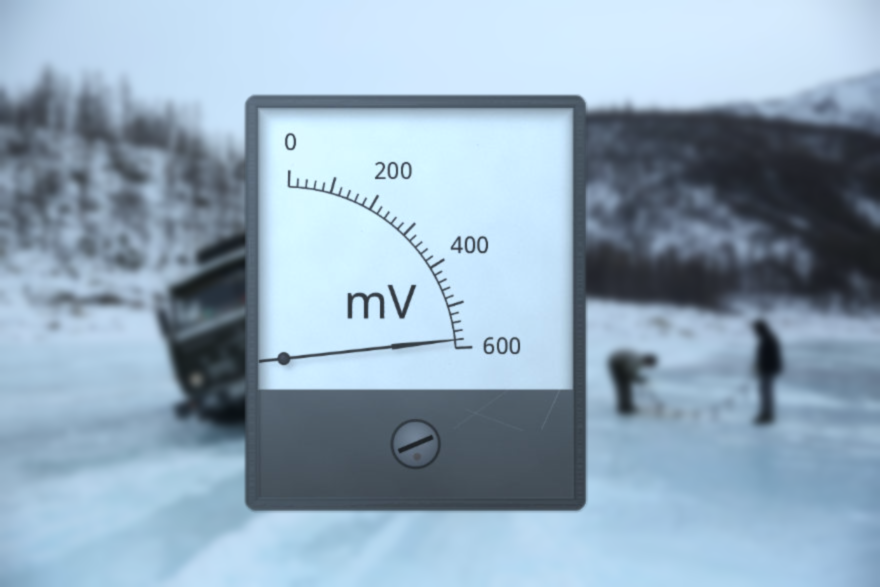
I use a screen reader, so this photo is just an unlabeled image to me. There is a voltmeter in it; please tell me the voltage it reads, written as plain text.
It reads 580 mV
